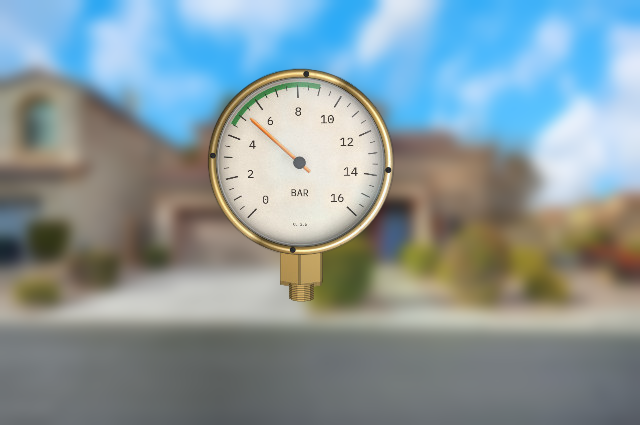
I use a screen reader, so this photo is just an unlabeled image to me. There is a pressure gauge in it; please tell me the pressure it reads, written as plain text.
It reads 5.25 bar
